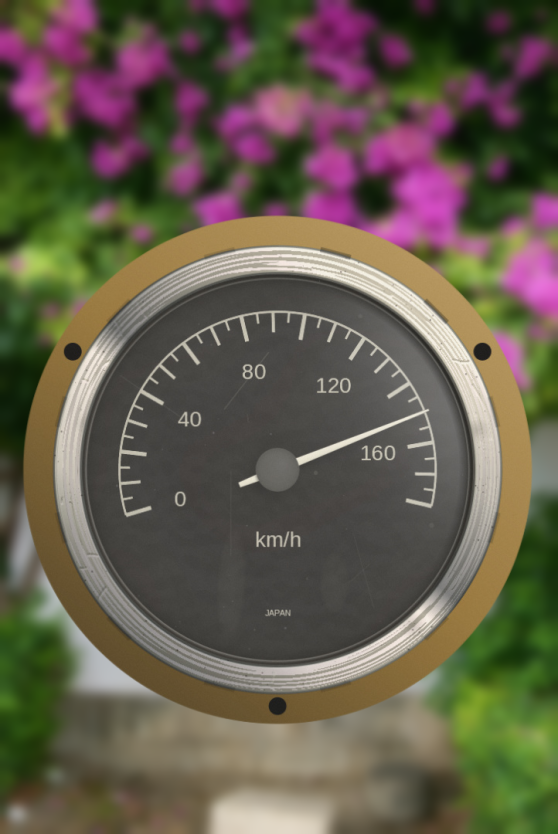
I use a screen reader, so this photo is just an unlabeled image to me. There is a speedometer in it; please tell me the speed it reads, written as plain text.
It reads 150 km/h
